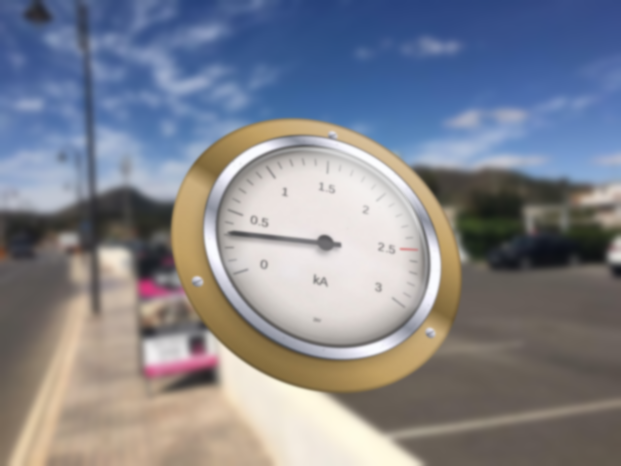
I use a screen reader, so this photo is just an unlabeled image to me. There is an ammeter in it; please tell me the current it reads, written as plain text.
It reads 0.3 kA
